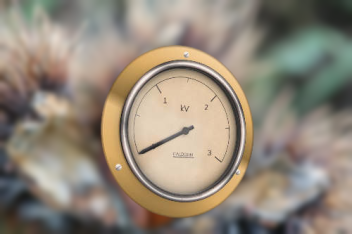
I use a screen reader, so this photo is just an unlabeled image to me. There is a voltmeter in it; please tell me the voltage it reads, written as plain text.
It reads 0 kV
